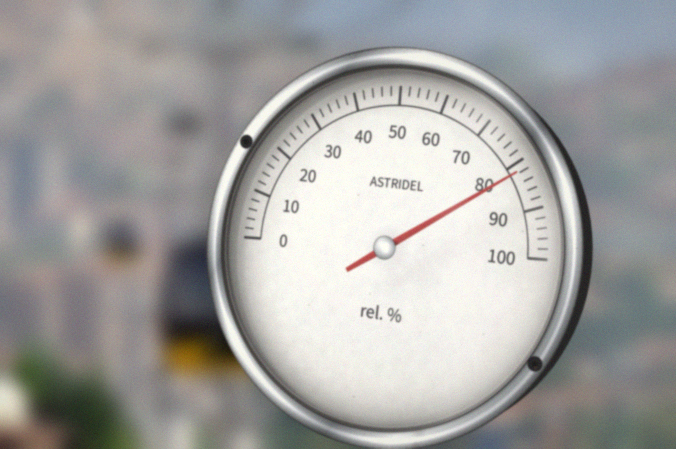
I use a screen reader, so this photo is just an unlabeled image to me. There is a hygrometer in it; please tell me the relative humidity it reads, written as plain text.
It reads 82 %
